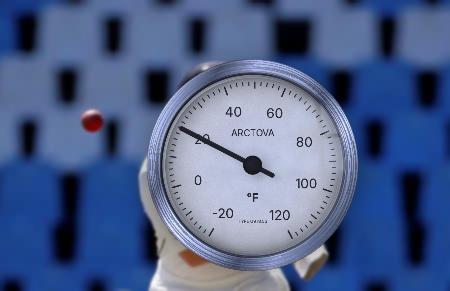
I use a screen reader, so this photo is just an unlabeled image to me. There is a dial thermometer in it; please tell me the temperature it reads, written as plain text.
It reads 20 °F
